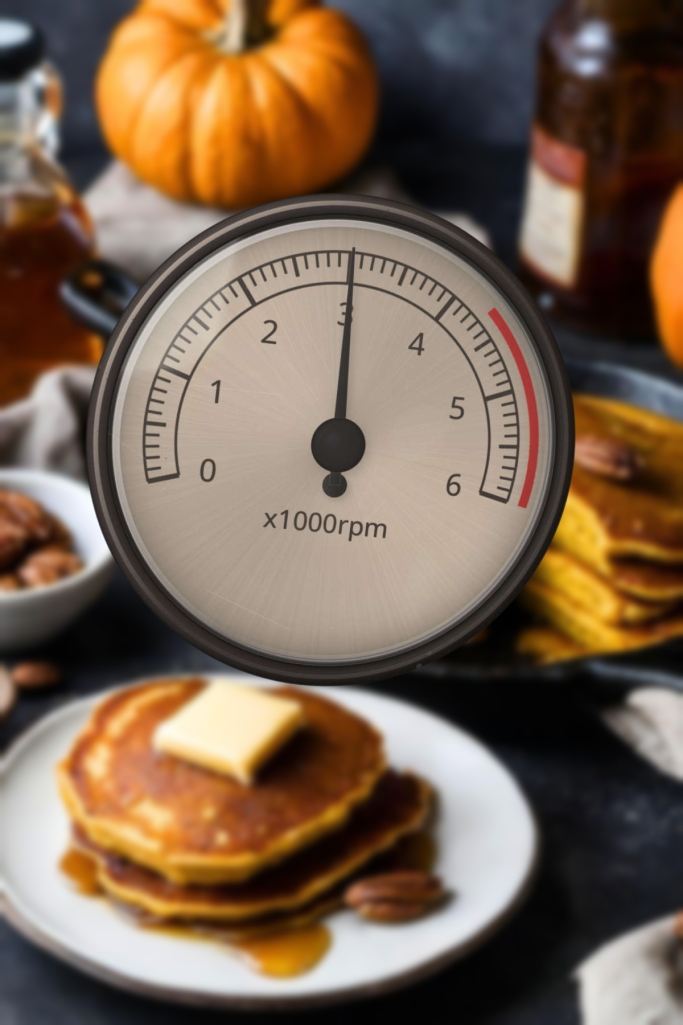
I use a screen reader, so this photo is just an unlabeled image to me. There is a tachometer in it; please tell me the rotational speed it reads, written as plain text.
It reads 3000 rpm
